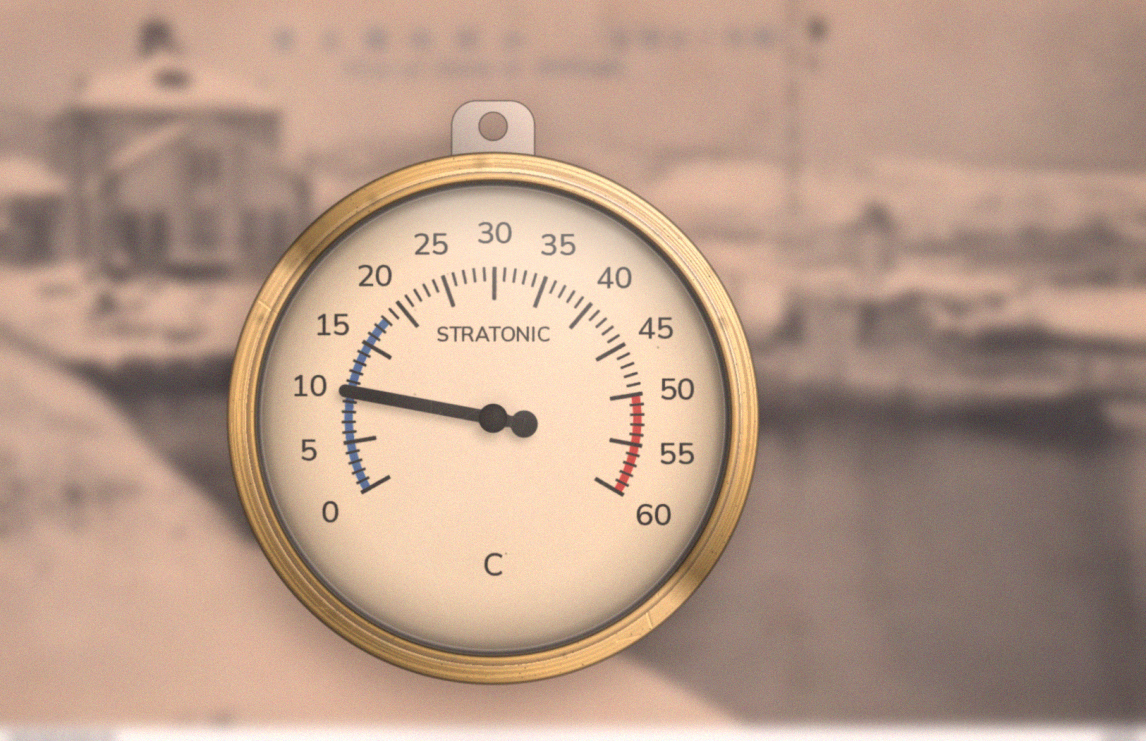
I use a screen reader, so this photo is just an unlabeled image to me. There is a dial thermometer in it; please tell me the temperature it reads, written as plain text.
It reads 10 °C
